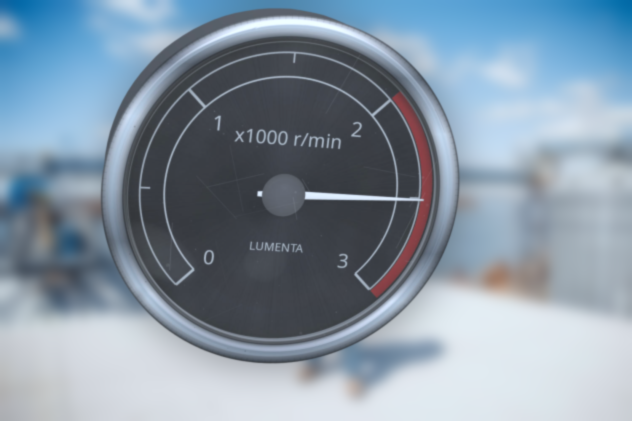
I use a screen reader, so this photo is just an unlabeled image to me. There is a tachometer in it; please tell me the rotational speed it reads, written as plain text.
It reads 2500 rpm
